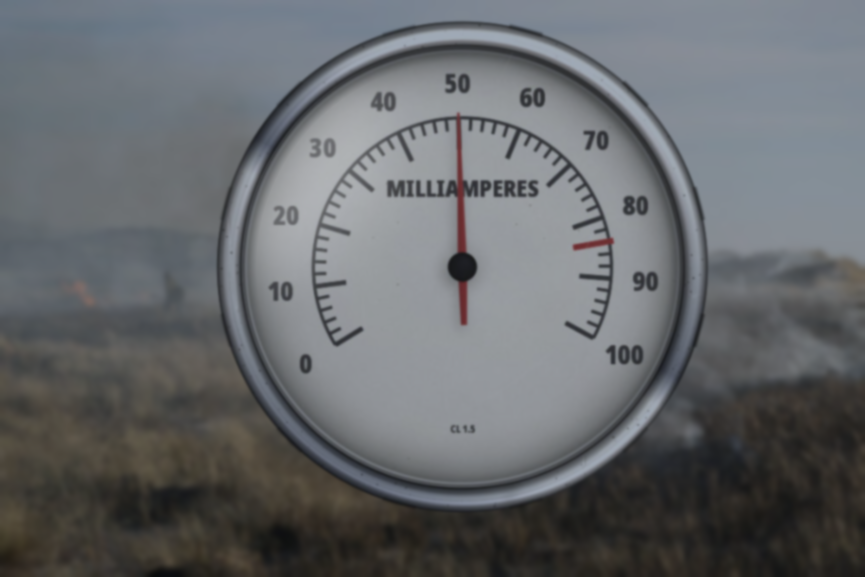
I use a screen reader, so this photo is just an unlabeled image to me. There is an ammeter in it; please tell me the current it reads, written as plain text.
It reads 50 mA
